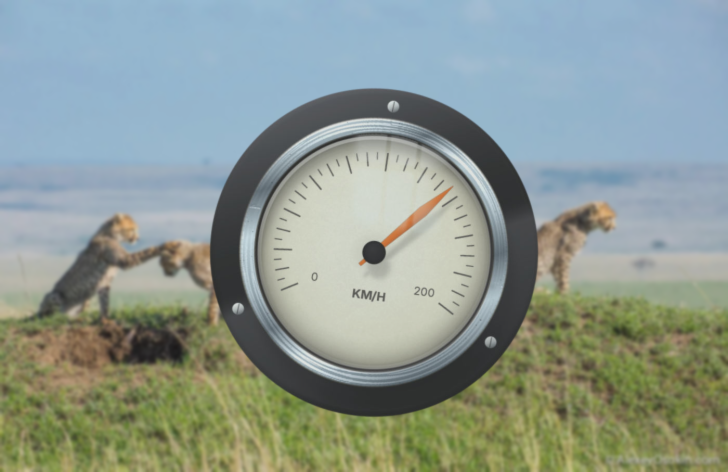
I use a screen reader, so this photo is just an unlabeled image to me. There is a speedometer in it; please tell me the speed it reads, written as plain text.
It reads 135 km/h
